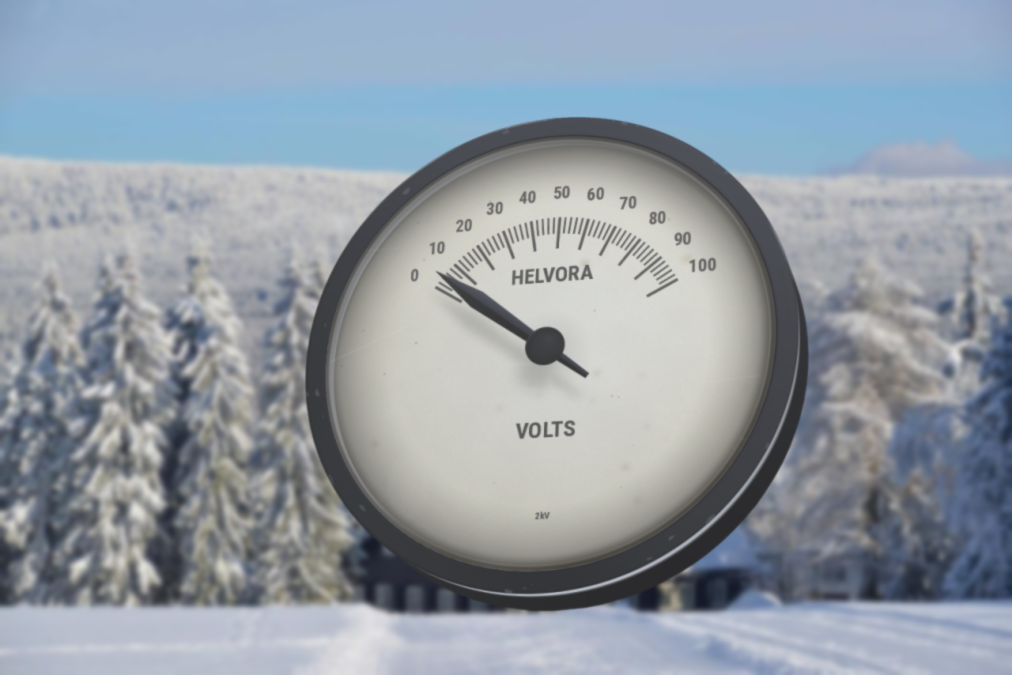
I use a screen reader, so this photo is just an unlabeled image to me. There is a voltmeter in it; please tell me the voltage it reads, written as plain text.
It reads 4 V
